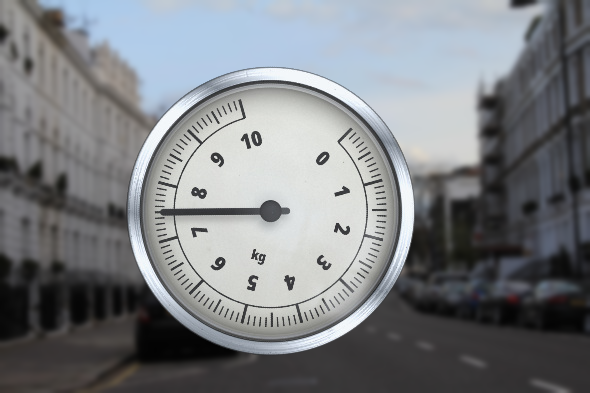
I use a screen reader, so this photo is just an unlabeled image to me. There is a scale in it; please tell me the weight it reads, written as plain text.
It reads 7.5 kg
